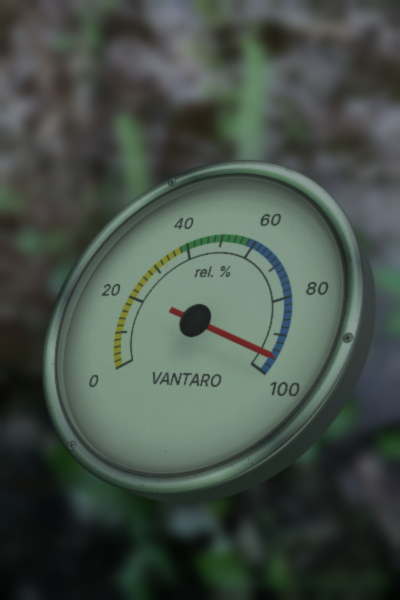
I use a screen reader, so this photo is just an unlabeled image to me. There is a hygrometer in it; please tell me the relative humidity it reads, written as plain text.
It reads 96 %
